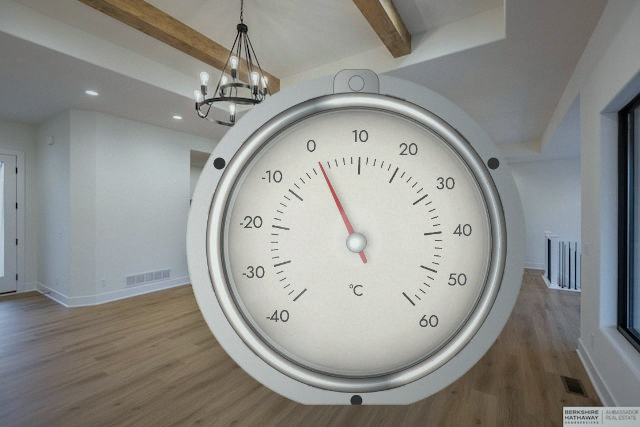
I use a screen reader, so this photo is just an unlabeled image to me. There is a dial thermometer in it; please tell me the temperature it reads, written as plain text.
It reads 0 °C
